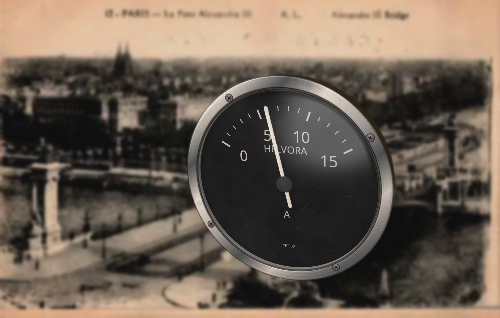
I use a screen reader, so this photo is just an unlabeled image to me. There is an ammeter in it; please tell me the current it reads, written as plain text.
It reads 6 A
